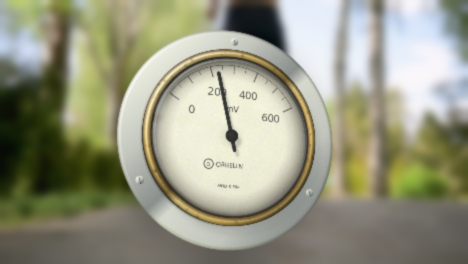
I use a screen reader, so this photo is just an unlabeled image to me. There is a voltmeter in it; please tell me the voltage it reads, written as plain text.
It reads 225 mV
